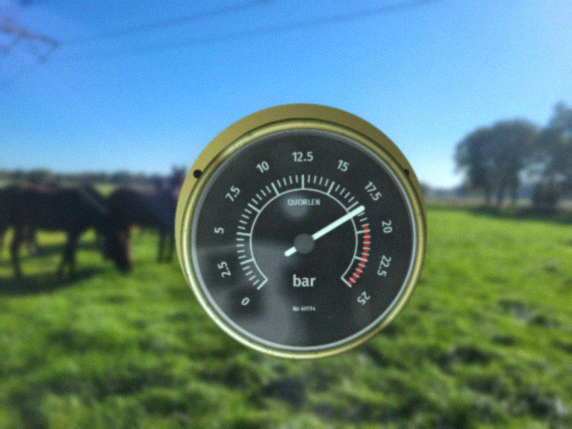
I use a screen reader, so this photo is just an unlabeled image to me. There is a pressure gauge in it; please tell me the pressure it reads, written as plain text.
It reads 18 bar
